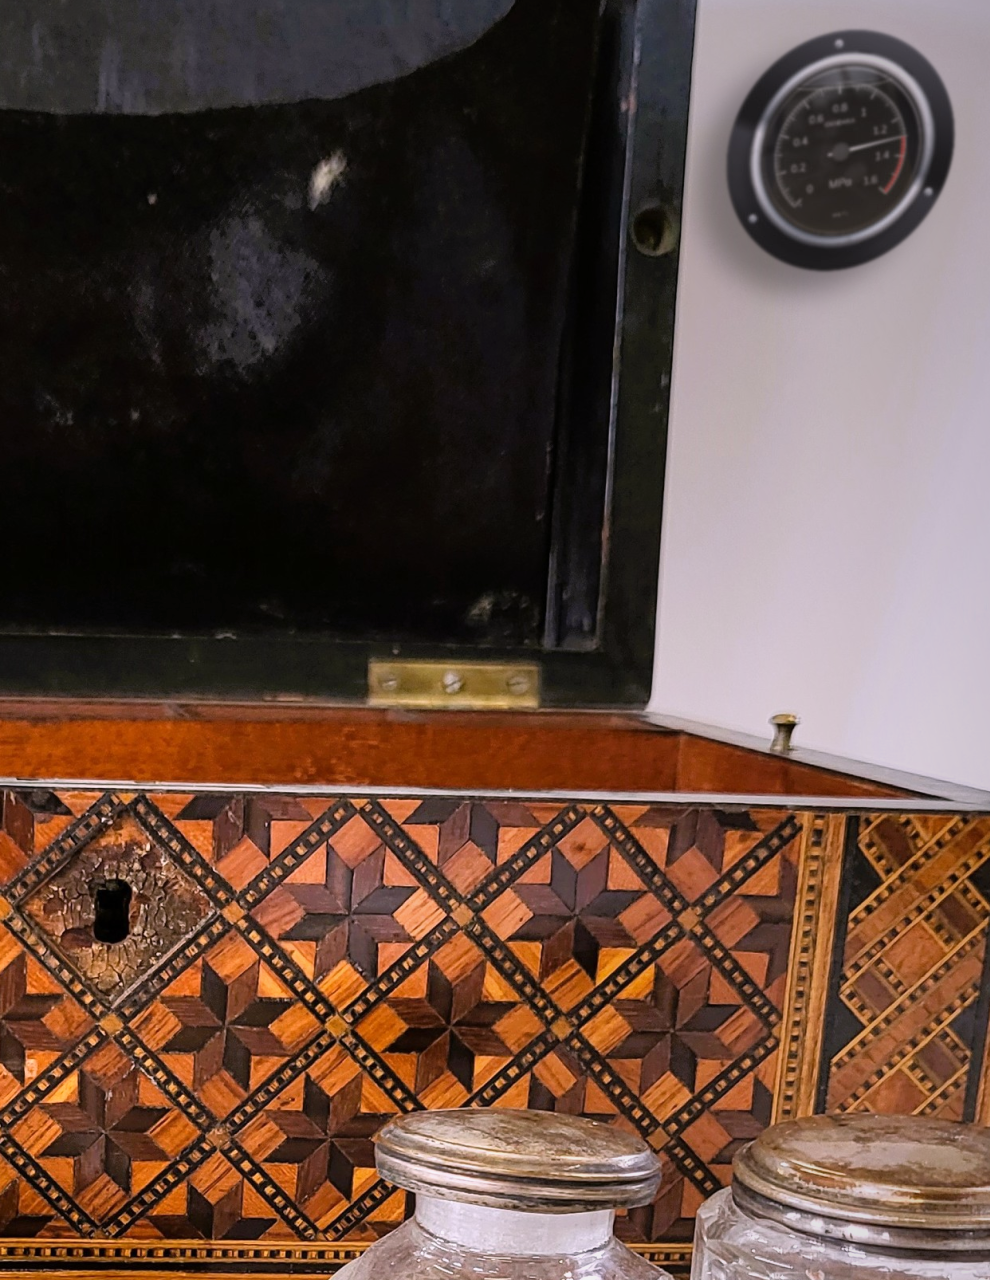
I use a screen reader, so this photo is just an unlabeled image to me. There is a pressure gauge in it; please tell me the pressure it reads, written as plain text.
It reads 1.3 MPa
